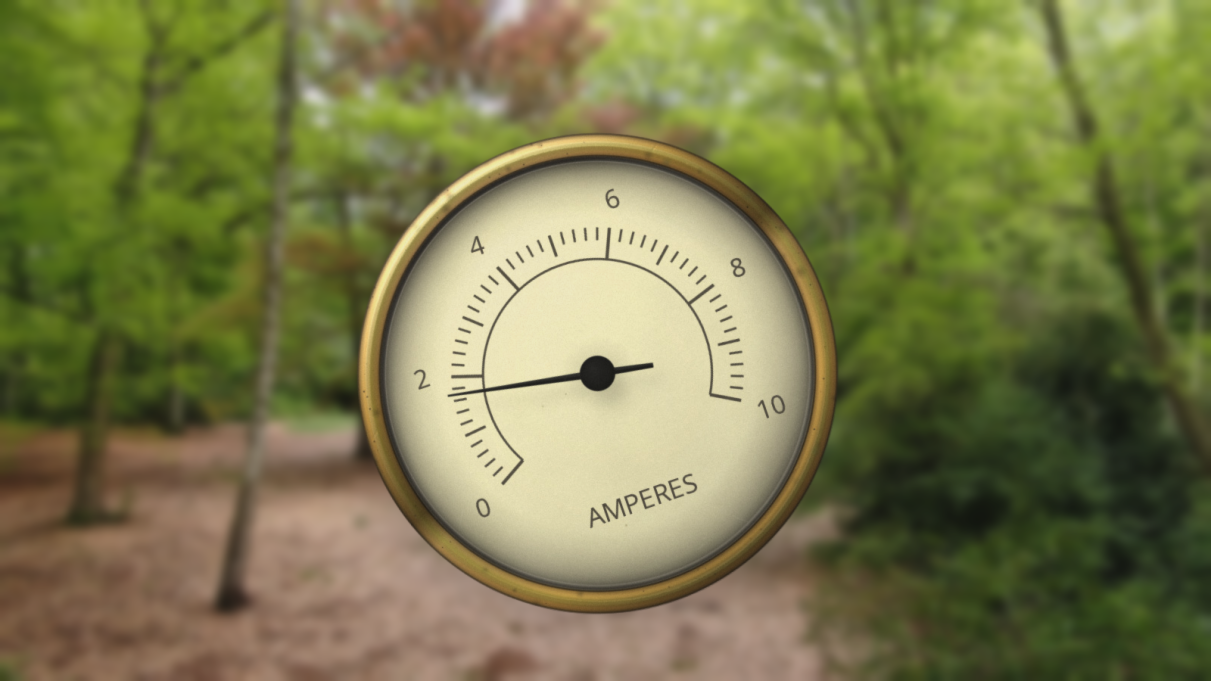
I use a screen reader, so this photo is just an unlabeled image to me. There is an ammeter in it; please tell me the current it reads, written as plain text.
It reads 1.7 A
